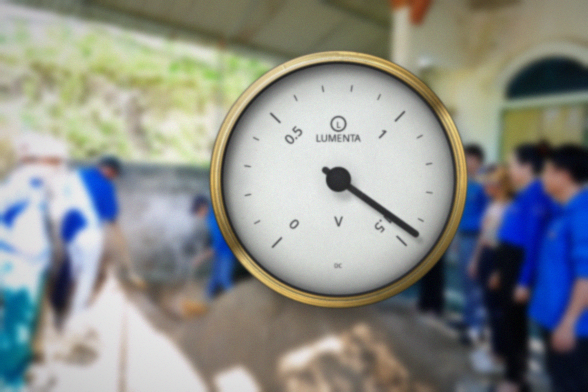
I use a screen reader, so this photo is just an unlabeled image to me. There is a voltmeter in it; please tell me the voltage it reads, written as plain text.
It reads 1.45 V
